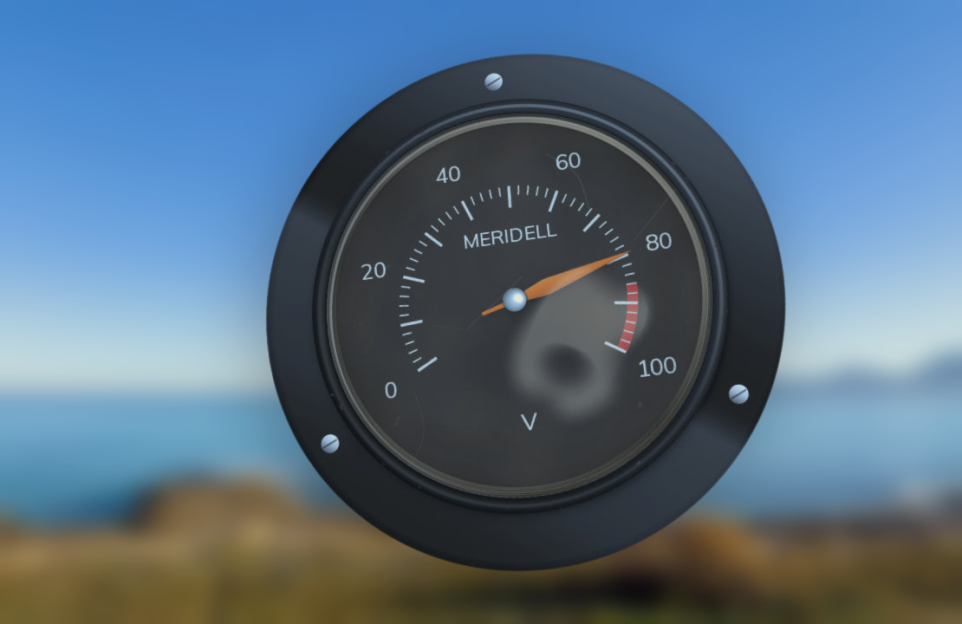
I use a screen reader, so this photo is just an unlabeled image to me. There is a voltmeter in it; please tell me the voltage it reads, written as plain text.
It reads 80 V
